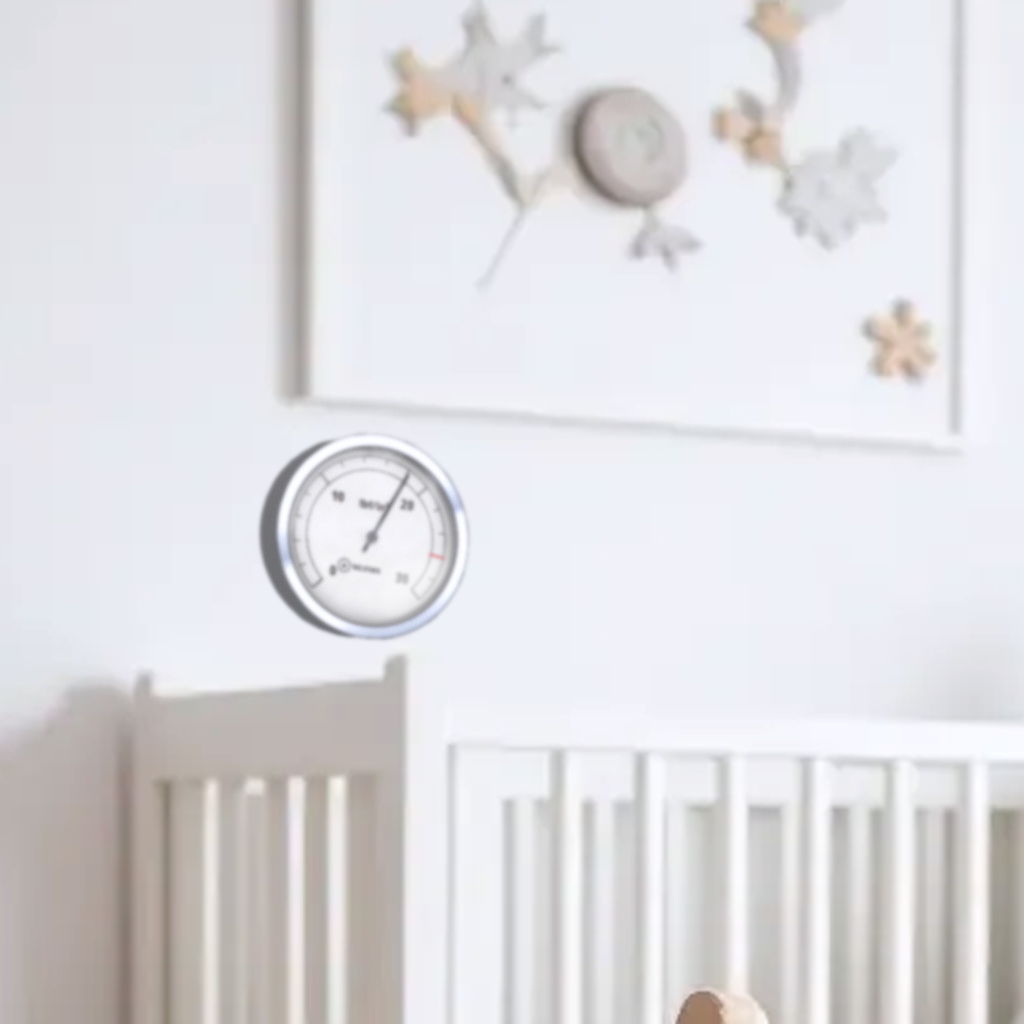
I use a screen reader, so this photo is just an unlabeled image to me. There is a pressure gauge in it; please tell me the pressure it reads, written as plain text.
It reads 18 psi
